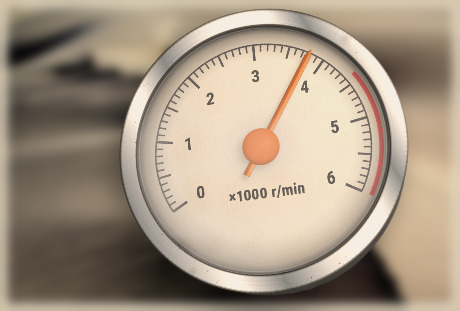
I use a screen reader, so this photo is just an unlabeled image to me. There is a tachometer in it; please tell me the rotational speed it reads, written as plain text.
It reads 3800 rpm
